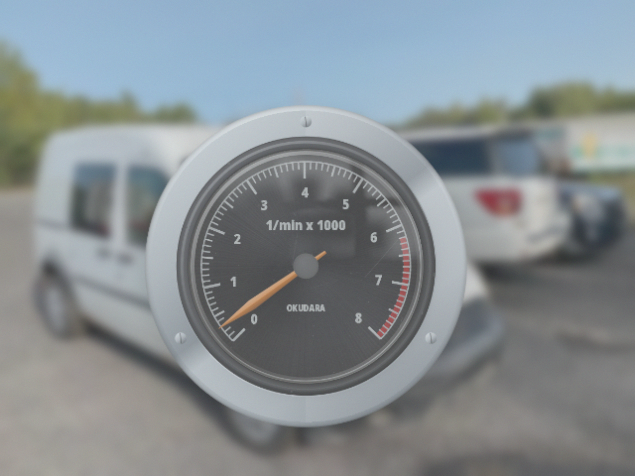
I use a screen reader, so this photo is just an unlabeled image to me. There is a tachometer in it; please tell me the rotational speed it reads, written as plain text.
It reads 300 rpm
